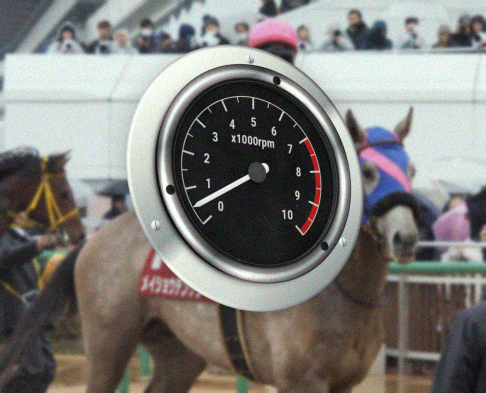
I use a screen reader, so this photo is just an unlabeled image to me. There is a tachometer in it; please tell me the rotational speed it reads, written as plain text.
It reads 500 rpm
